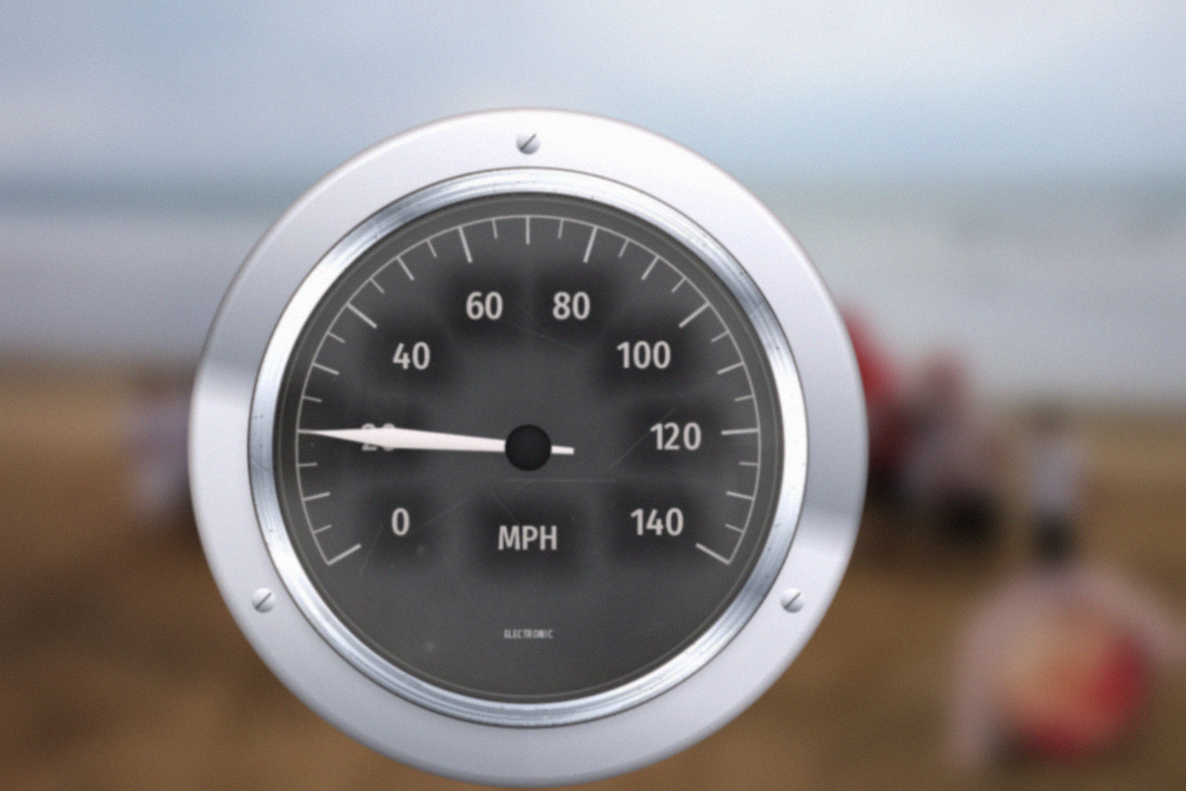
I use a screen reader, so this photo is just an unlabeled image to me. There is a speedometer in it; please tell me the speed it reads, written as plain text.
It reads 20 mph
